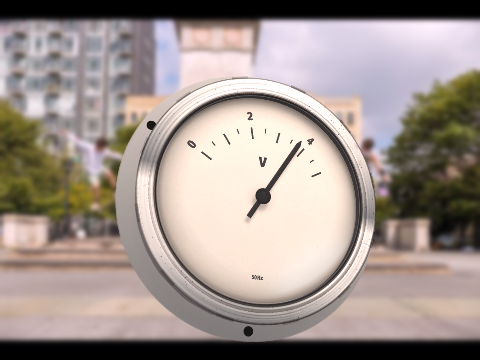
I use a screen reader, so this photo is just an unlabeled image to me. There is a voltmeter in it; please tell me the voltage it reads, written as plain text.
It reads 3.75 V
